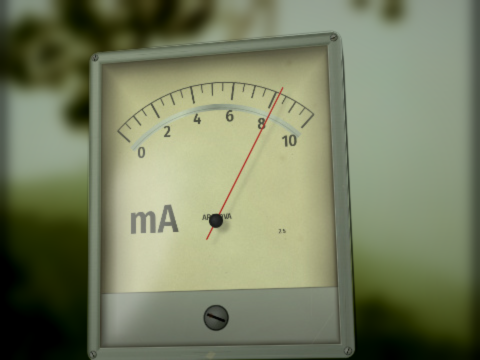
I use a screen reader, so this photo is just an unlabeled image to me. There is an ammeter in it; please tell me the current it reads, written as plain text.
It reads 8.25 mA
